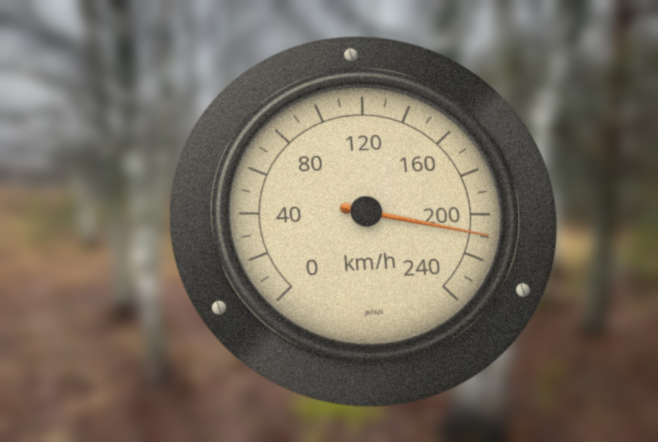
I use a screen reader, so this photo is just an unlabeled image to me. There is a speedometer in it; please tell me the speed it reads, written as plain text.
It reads 210 km/h
